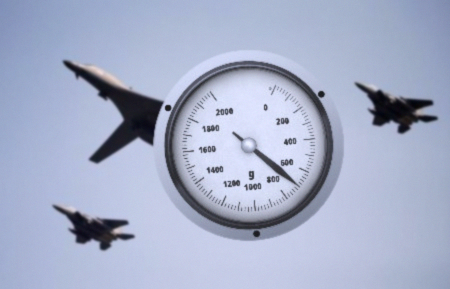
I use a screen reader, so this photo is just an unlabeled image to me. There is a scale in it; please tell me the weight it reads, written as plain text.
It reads 700 g
